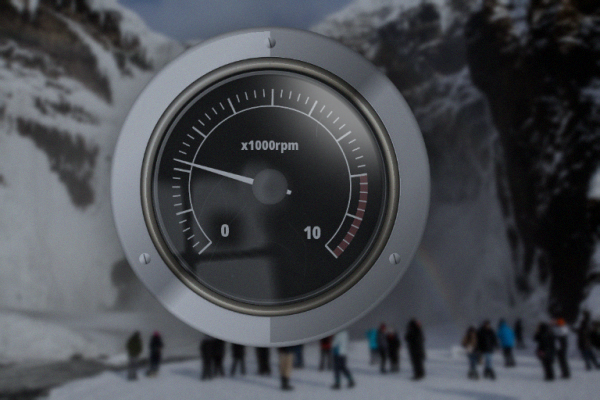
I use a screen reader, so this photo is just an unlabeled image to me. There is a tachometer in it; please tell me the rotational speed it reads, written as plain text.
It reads 2200 rpm
